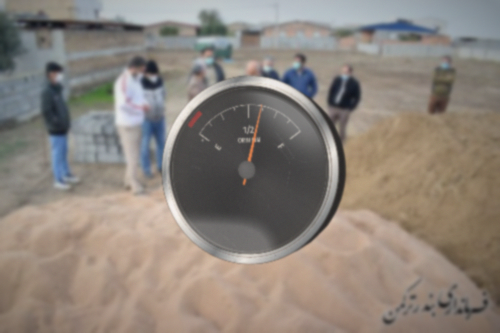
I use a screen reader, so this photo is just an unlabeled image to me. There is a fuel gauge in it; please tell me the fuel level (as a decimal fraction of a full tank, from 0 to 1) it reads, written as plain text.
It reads 0.625
